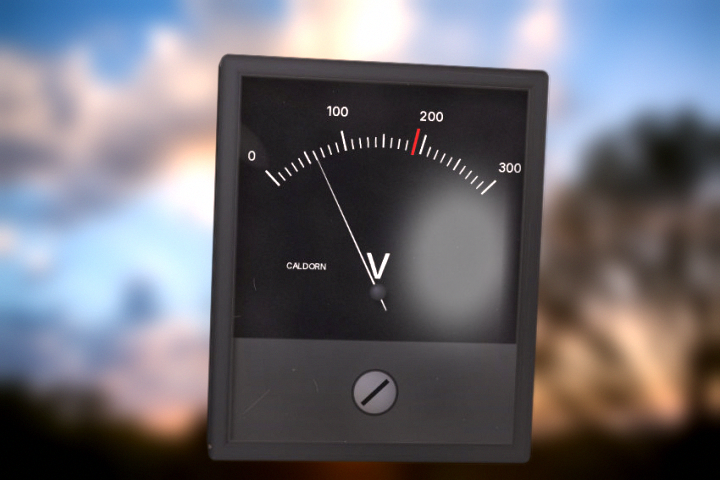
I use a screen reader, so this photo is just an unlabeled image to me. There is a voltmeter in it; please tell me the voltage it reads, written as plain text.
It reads 60 V
